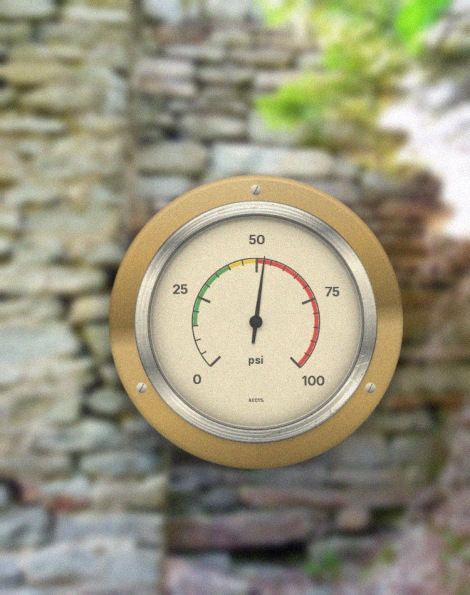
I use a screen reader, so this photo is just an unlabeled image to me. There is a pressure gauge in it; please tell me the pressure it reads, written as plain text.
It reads 52.5 psi
